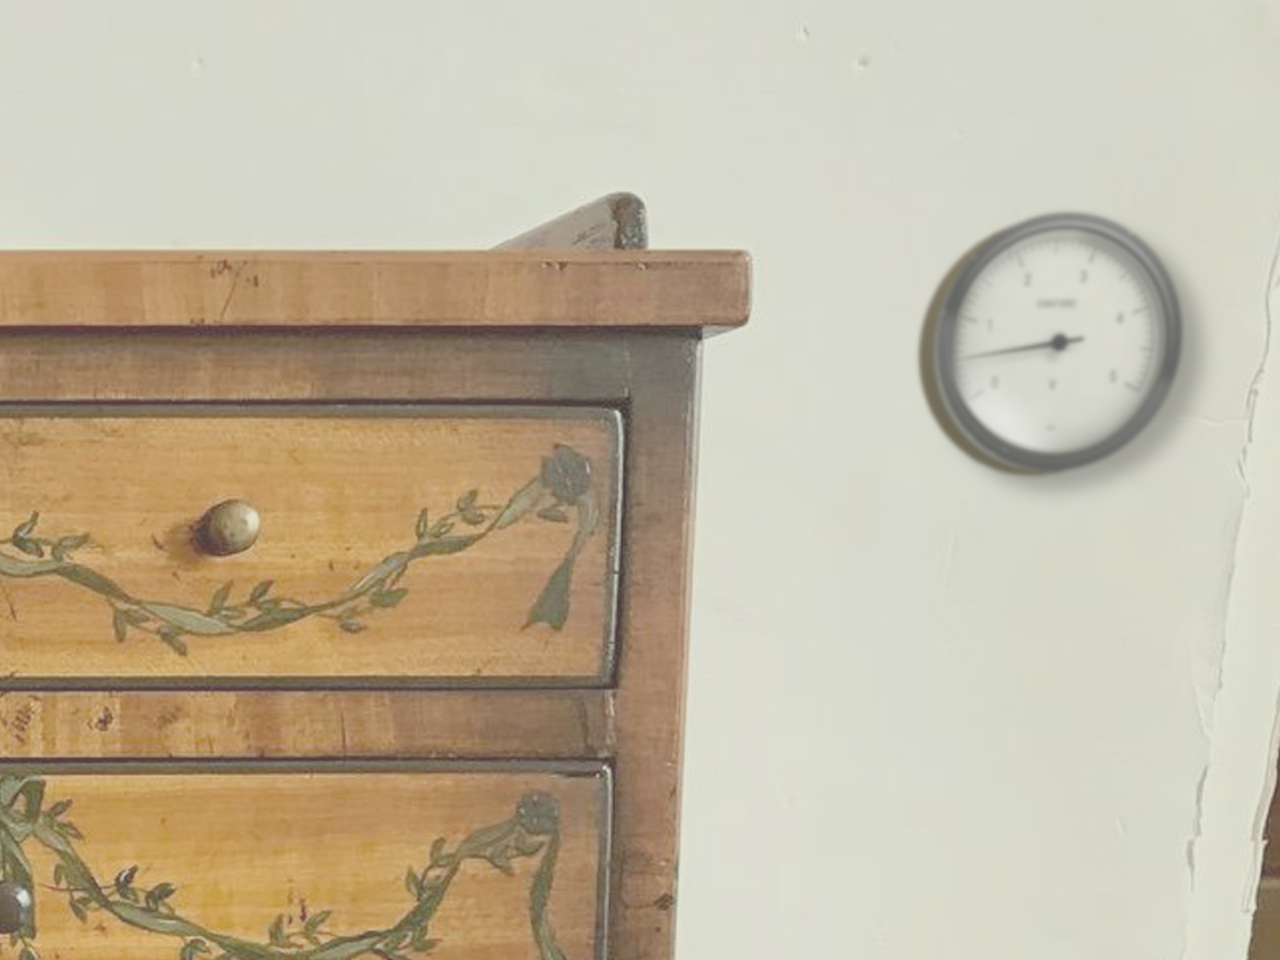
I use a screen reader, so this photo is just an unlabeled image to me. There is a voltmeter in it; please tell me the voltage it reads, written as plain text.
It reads 0.5 V
